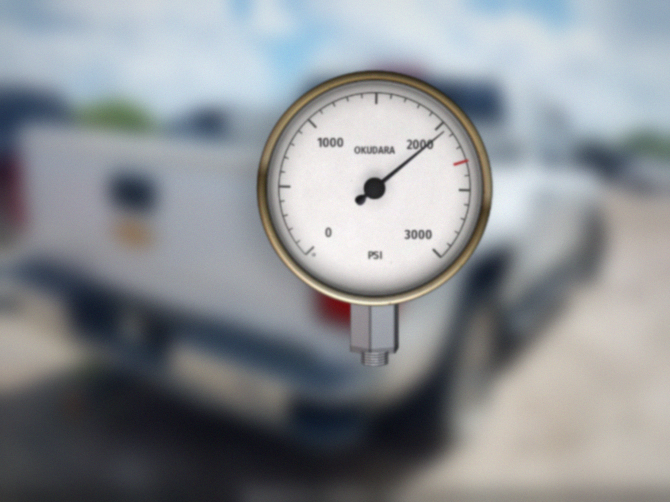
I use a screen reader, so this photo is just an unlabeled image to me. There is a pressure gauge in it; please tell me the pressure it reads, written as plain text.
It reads 2050 psi
